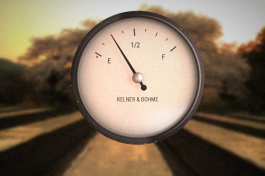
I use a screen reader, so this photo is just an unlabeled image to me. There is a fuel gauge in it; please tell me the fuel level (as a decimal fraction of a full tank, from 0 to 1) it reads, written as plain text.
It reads 0.25
